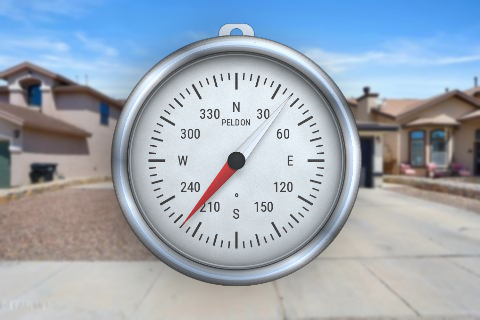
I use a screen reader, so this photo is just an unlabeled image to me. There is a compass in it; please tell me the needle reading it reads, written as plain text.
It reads 220 °
